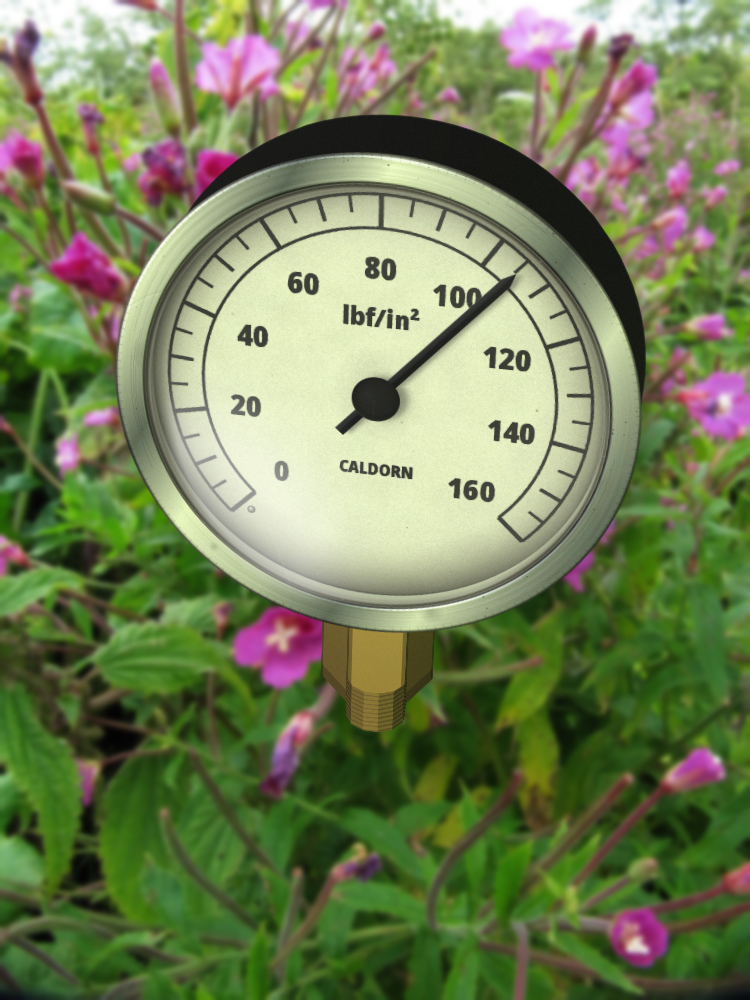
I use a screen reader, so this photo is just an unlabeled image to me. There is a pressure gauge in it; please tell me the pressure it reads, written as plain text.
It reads 105 psi
